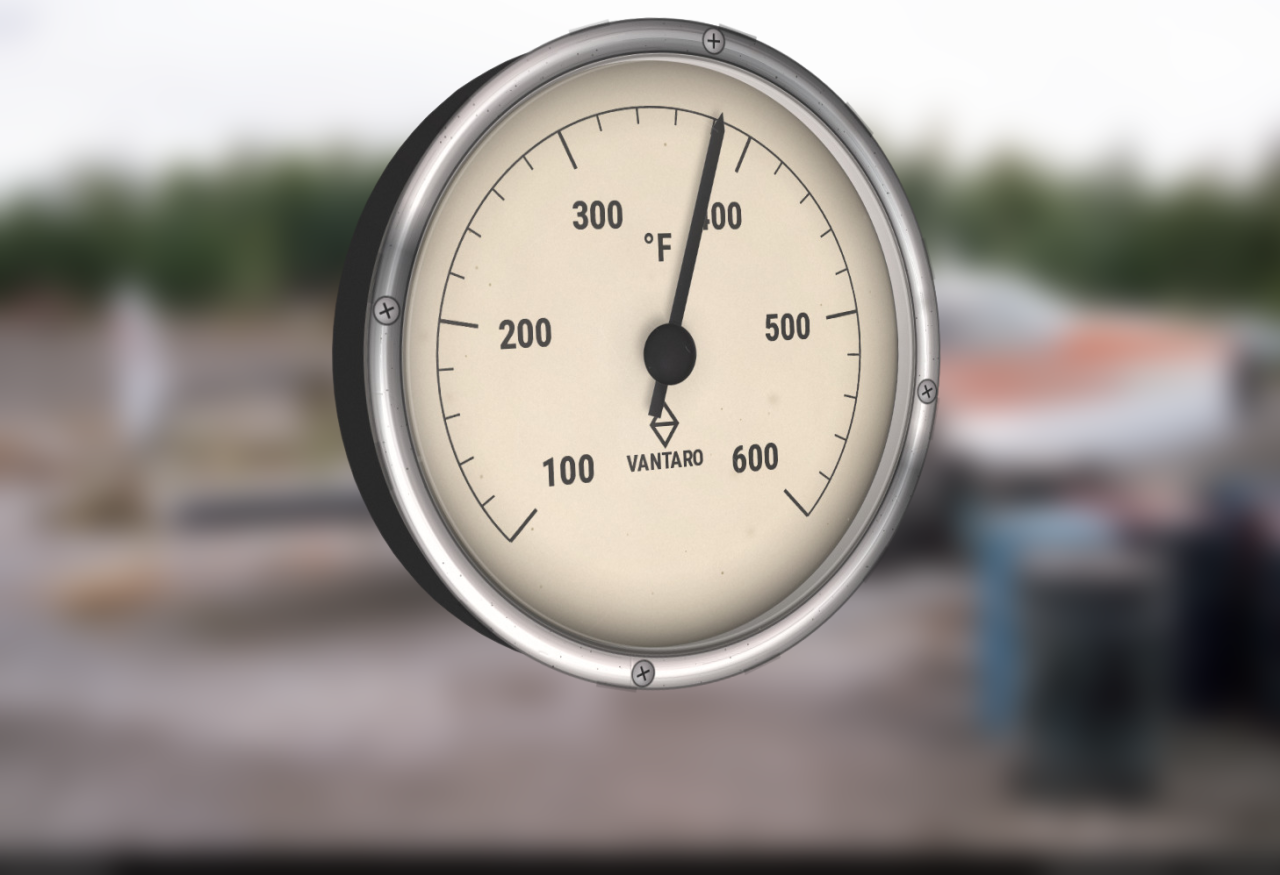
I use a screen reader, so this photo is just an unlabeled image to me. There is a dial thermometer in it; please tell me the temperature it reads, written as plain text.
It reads 380 °F
